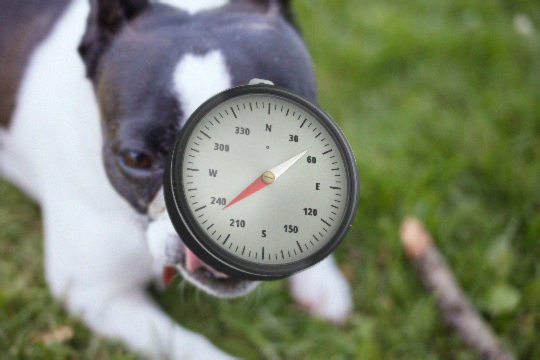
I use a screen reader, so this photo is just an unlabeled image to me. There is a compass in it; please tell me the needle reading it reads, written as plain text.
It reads 230 °
